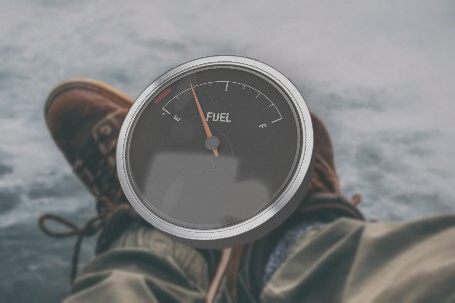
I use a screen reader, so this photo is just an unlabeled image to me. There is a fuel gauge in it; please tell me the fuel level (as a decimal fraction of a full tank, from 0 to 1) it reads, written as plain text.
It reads 0.25
